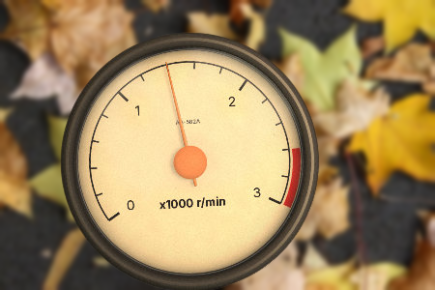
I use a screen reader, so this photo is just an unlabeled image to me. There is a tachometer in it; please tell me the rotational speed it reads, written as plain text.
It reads 1400 rpm
